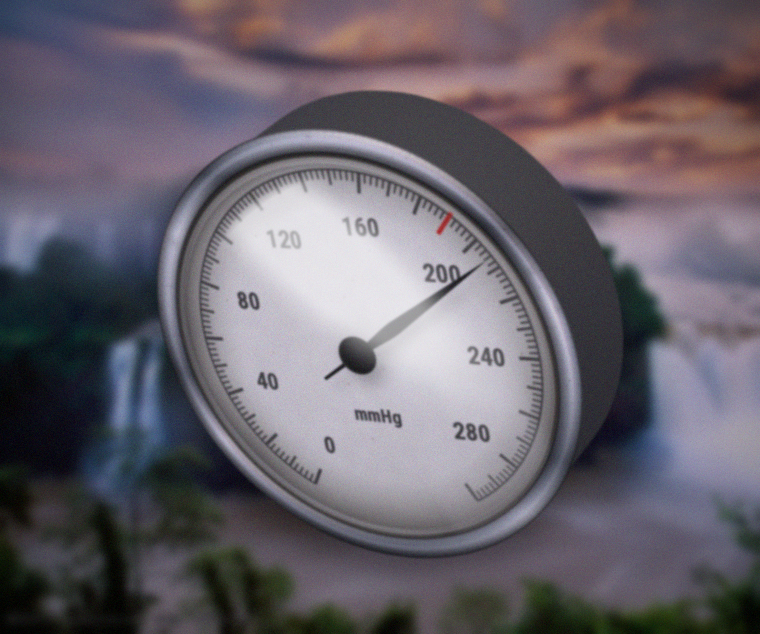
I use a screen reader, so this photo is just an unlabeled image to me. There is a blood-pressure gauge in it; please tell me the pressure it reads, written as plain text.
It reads 206 mmHg
